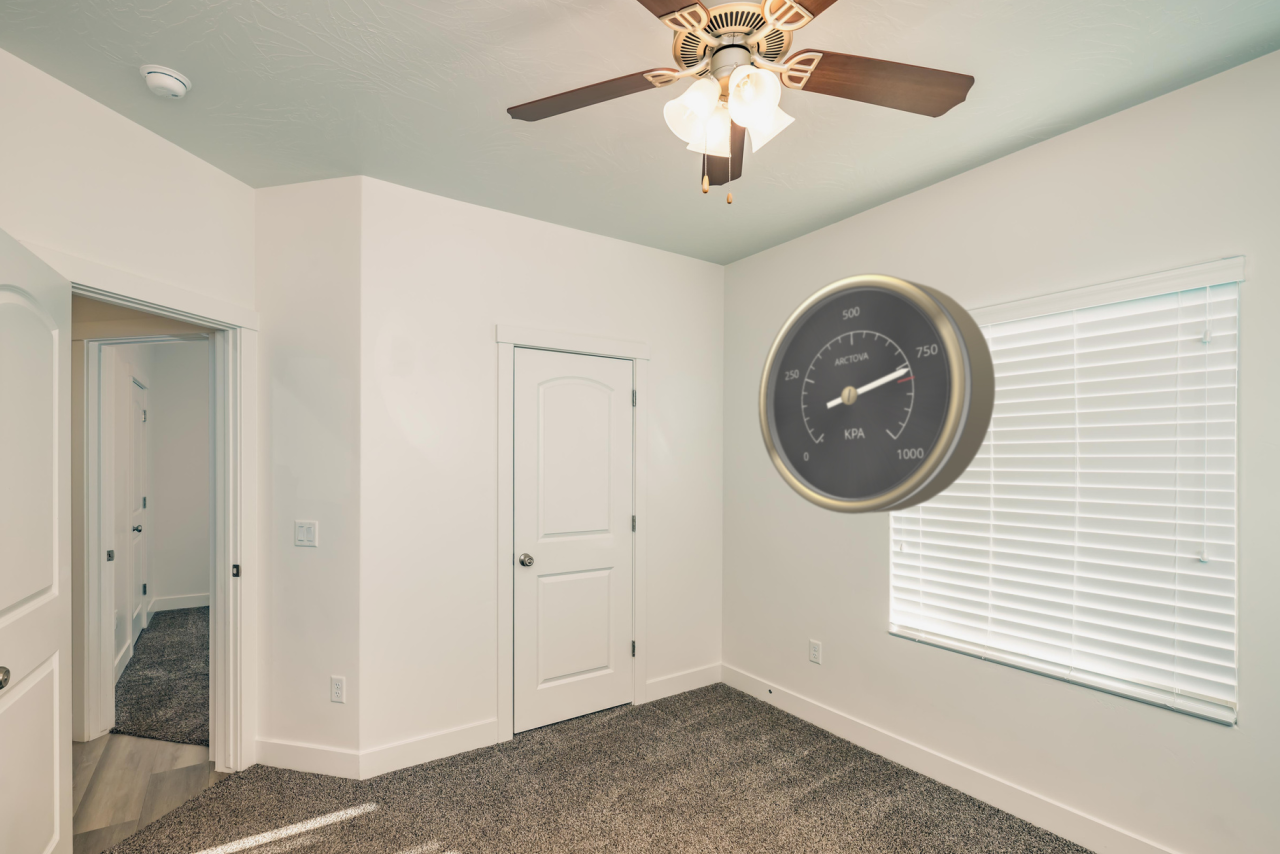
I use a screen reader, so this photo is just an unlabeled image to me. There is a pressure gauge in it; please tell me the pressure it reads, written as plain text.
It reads 775 kPa
